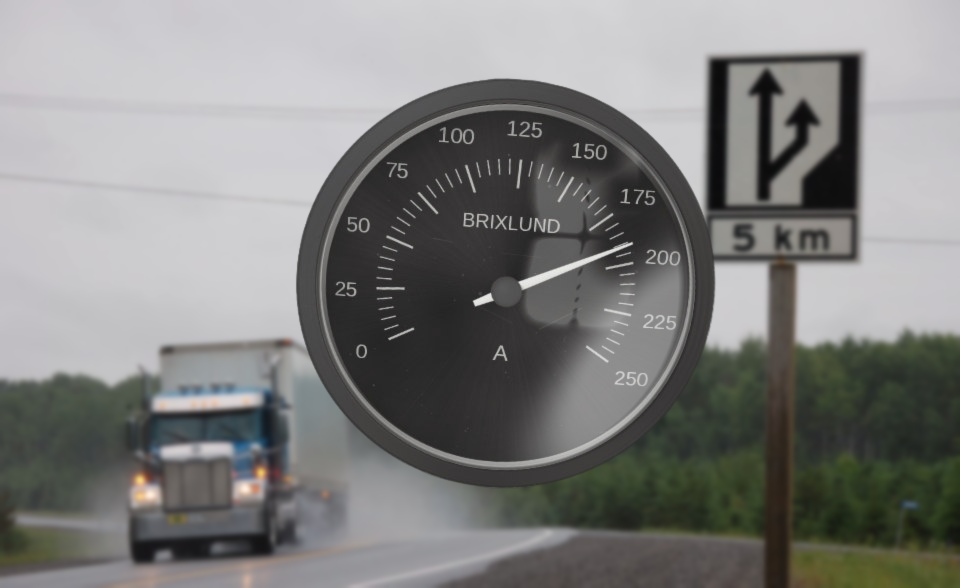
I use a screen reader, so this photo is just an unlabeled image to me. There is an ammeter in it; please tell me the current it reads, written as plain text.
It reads 190 A
